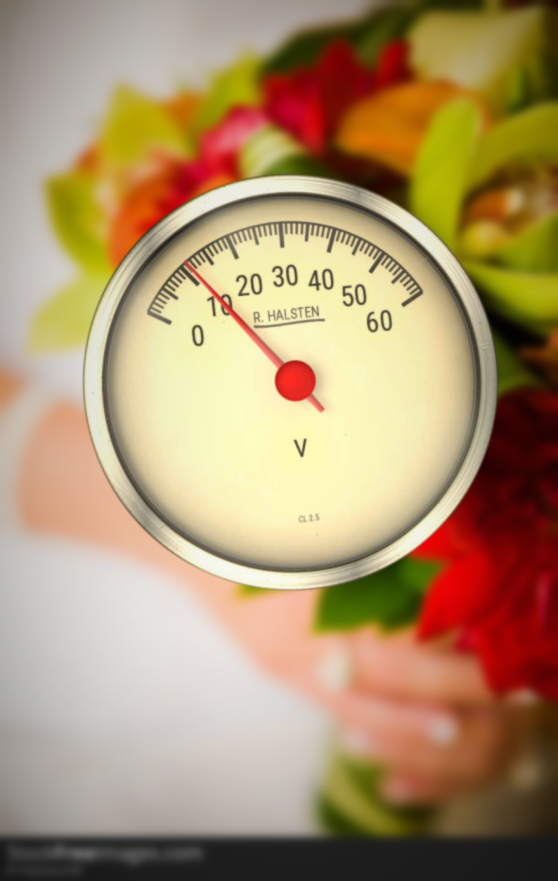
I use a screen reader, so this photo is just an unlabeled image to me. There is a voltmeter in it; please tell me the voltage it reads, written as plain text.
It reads 11 V
